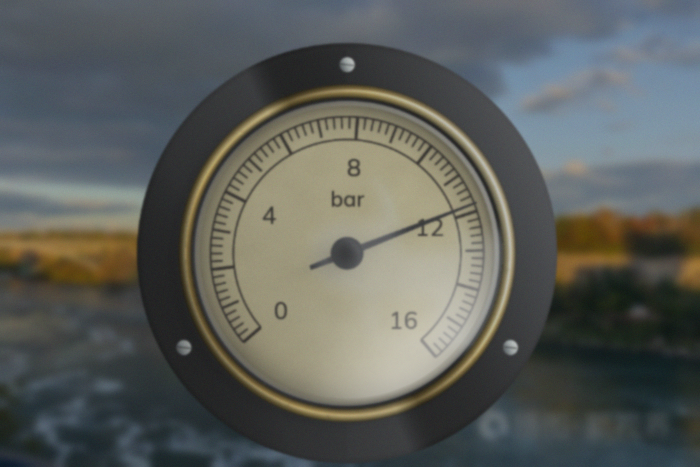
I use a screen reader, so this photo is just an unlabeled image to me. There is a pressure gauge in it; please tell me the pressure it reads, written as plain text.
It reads 11.8 bar
